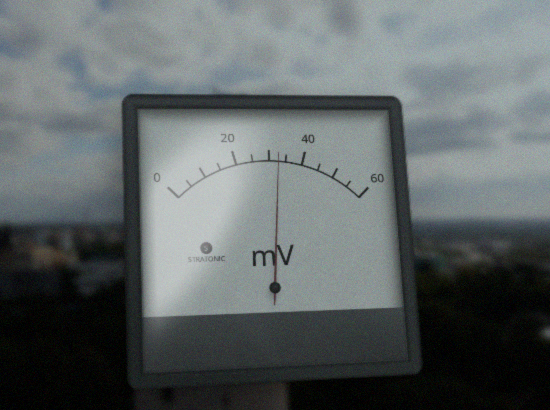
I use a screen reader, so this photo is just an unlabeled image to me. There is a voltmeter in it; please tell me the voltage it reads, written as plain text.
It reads 32.5 mV
